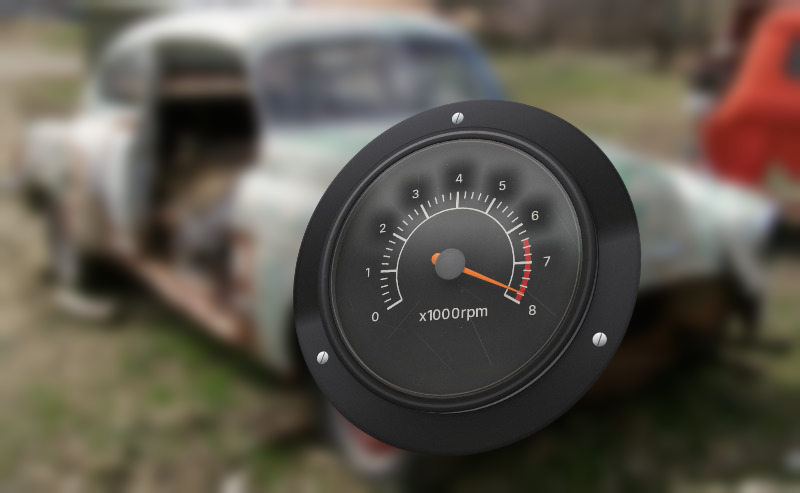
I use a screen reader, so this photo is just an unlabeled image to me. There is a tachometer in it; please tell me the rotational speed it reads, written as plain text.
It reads 7800 rpm
